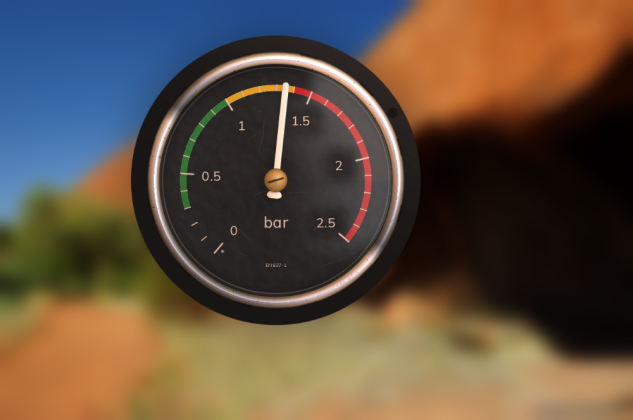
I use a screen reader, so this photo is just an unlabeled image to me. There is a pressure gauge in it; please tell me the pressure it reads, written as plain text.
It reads 1.35 bar
